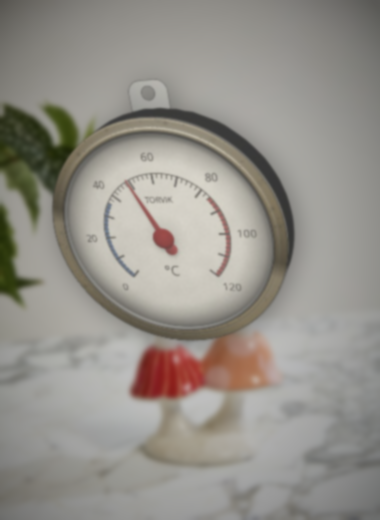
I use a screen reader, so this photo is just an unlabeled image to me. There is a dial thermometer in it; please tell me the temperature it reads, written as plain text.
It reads 50 °C
